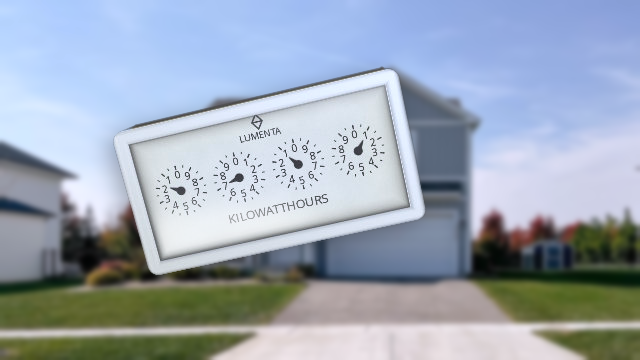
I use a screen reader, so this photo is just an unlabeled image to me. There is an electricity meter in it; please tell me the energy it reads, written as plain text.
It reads 1711 kWh
